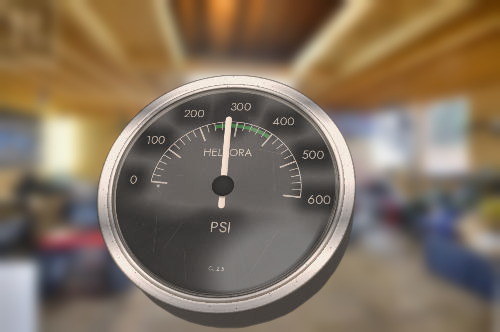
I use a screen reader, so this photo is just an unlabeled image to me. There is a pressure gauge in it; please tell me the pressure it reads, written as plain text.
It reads 280 psi
